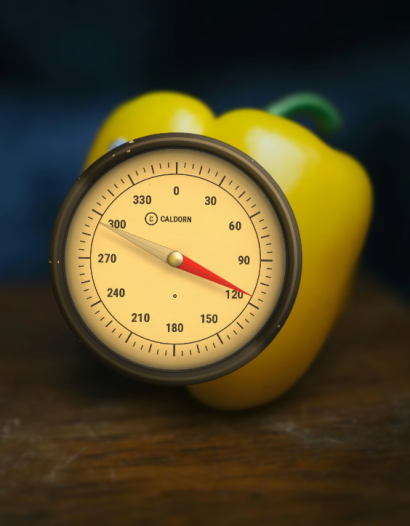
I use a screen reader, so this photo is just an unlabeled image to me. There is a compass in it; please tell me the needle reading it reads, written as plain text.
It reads 115 °
